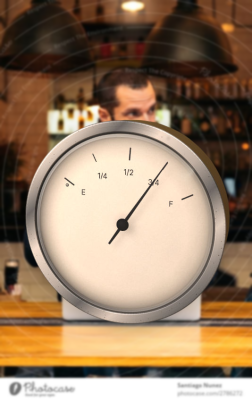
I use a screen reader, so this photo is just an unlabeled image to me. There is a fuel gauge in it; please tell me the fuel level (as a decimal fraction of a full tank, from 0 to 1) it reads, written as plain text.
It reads 0.75
